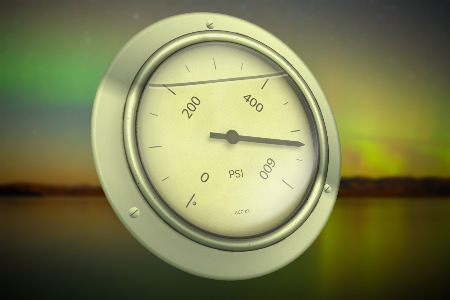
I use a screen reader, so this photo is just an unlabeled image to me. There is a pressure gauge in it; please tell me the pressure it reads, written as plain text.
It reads 525 psi
